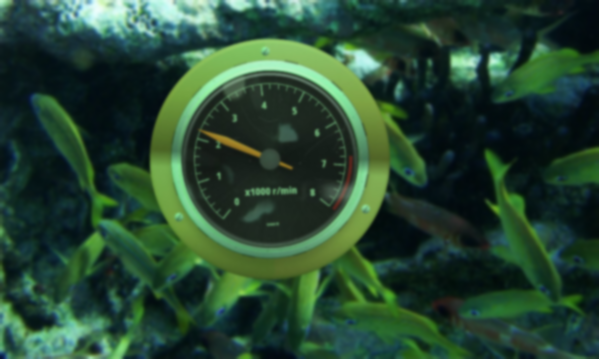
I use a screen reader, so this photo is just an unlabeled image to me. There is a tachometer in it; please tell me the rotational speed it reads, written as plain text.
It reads 2200 rpm
